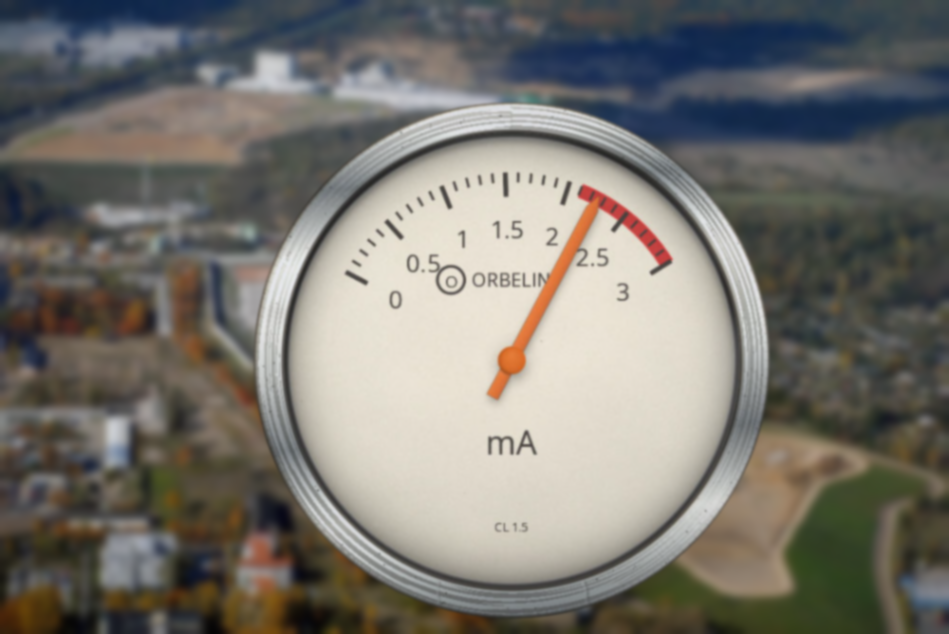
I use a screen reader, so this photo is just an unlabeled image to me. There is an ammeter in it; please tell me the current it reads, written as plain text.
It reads 2.25 mA
